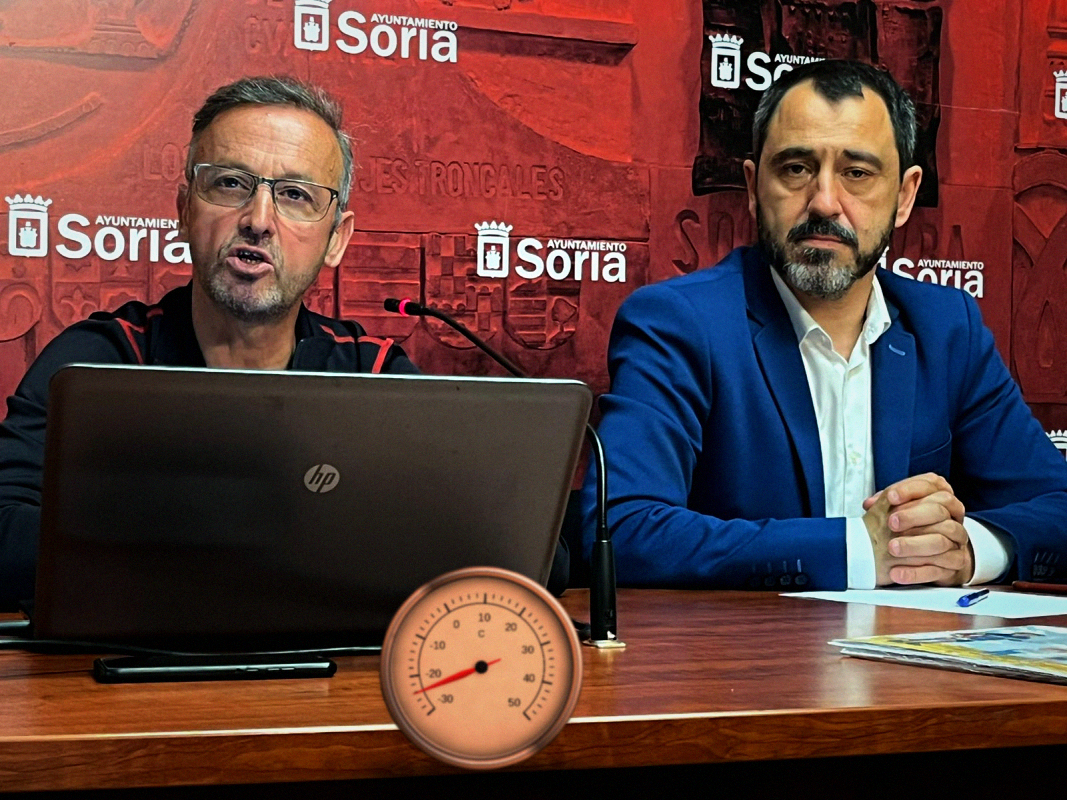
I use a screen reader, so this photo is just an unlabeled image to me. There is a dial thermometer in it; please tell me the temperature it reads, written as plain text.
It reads -24 °C
